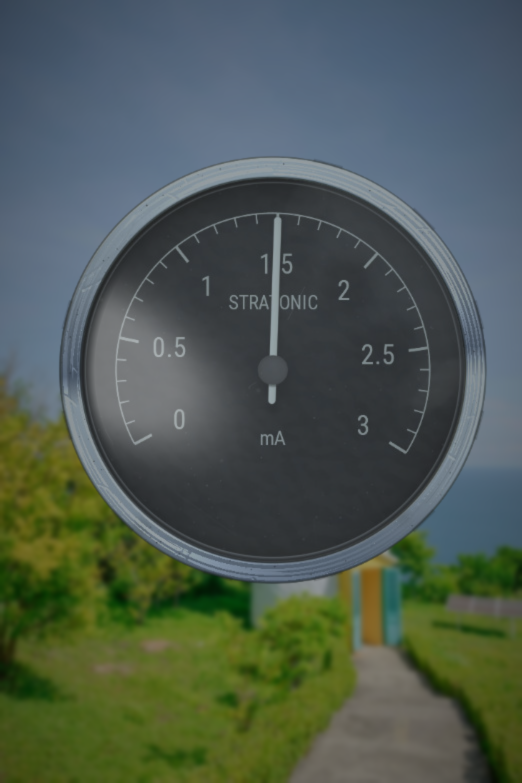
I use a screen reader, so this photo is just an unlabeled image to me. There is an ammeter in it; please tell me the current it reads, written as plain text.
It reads 1.5 mA
